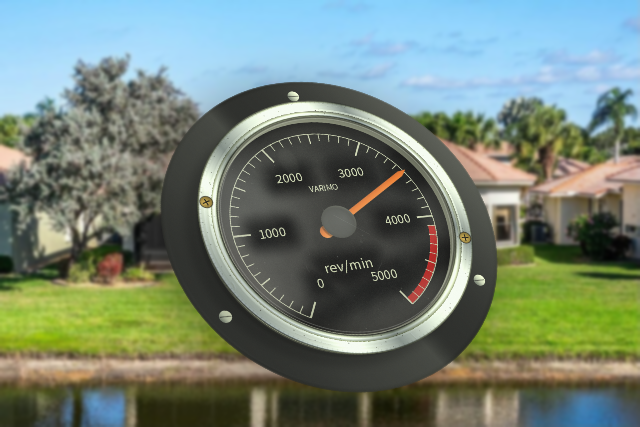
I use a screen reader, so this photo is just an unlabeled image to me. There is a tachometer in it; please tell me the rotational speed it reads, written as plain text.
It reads 3500 rpm
